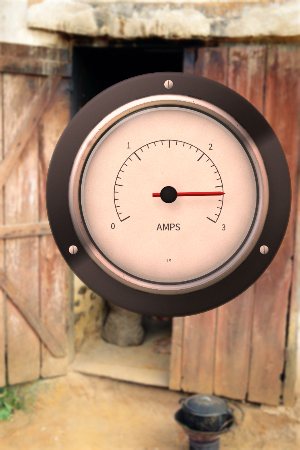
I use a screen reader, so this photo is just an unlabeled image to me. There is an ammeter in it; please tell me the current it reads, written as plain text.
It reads 2.6 A
